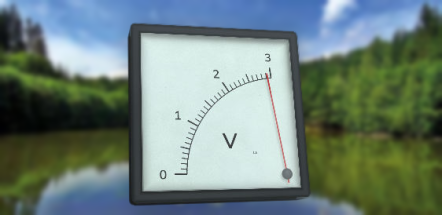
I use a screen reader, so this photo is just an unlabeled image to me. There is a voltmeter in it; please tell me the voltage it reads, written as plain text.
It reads 2.9 V
